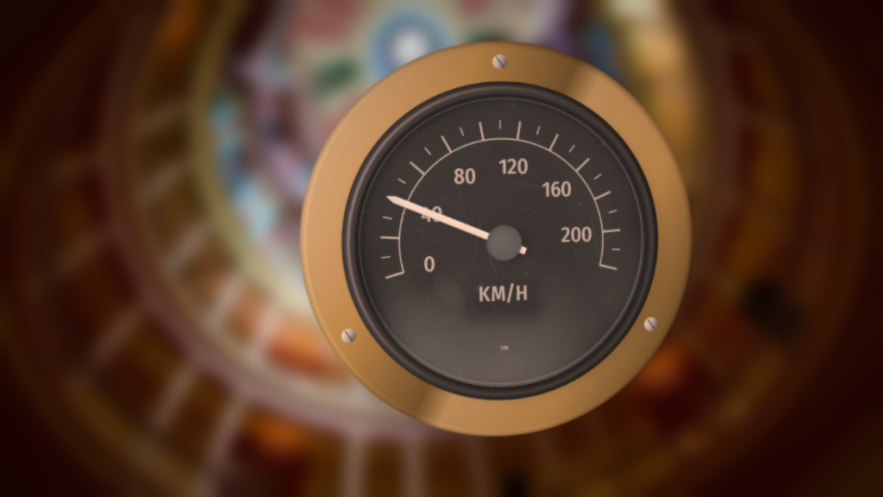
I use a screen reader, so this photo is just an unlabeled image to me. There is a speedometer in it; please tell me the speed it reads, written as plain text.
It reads 40 km/h
